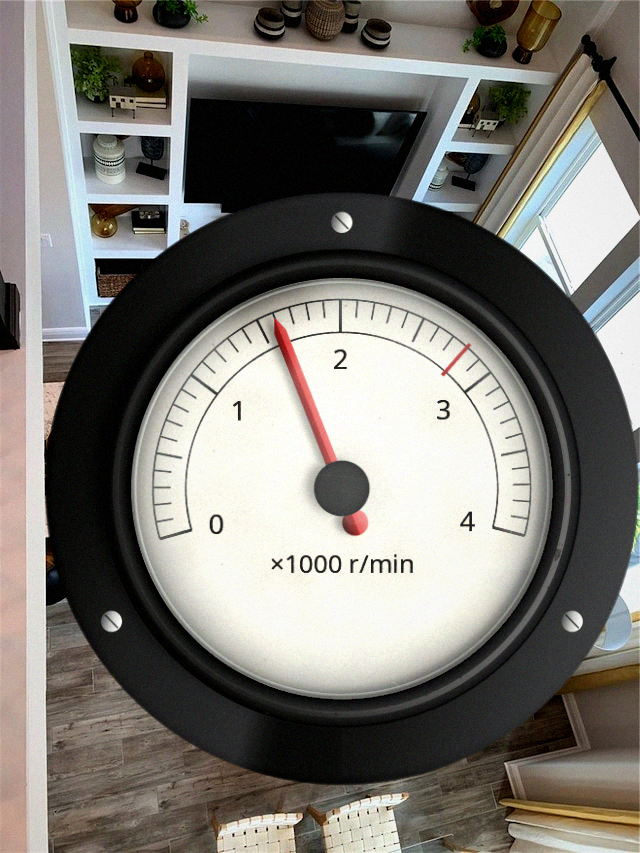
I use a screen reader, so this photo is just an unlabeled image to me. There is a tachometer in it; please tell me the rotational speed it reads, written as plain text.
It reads 1600 rpm
